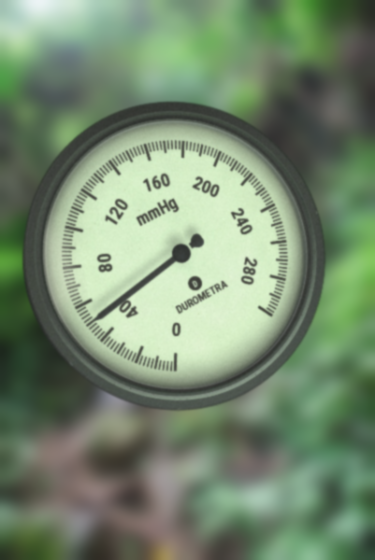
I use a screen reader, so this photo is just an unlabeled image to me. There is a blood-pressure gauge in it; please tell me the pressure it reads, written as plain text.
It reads 50 mmHg
